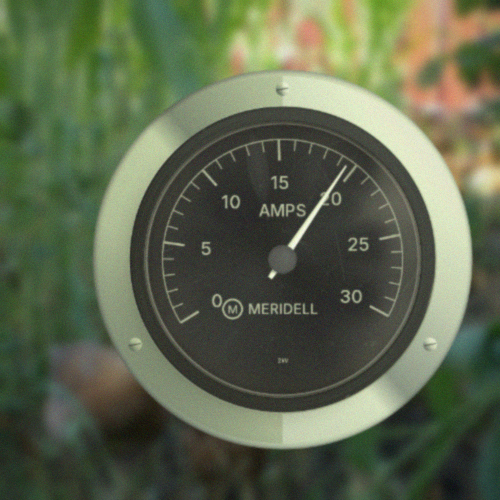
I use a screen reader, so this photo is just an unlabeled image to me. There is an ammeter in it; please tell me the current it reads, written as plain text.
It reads 19.5 A
